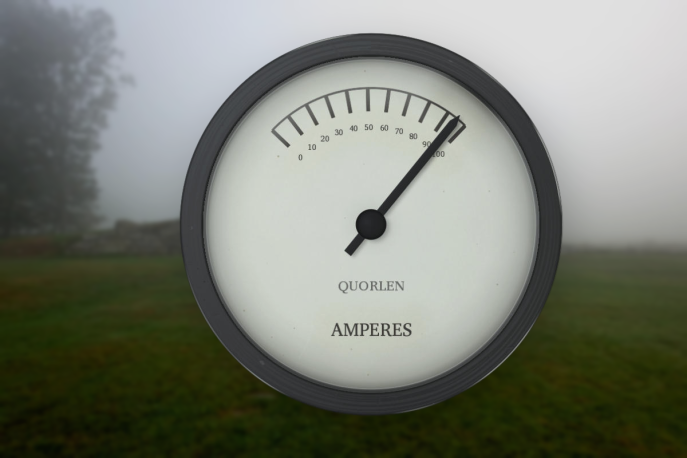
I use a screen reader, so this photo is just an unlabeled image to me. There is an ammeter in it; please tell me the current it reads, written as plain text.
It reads 95 A
